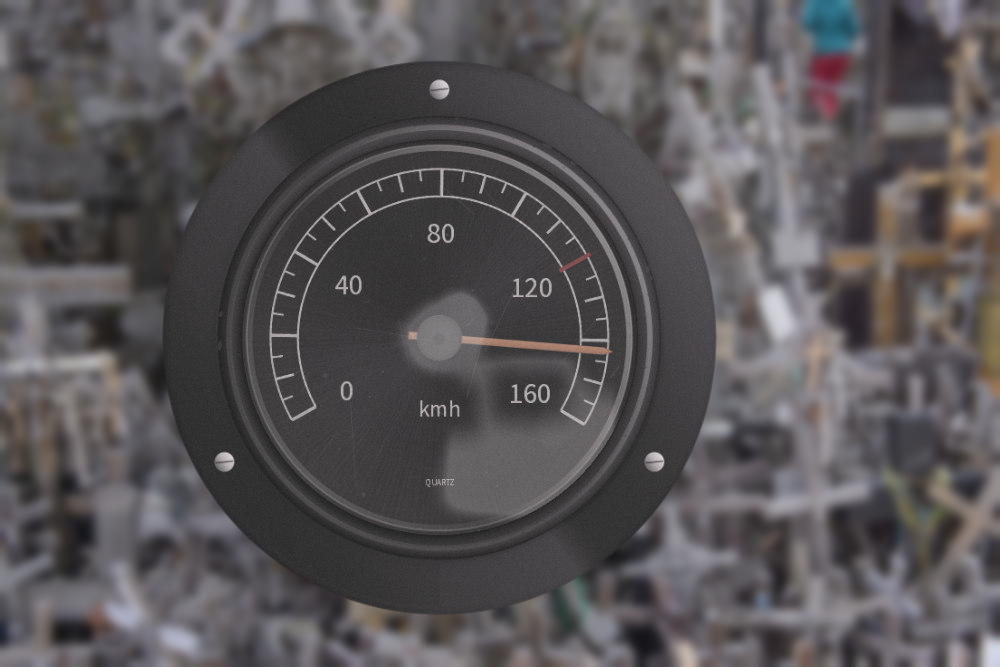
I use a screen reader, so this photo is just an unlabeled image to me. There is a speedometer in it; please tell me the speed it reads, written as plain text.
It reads 142.5 km/h
